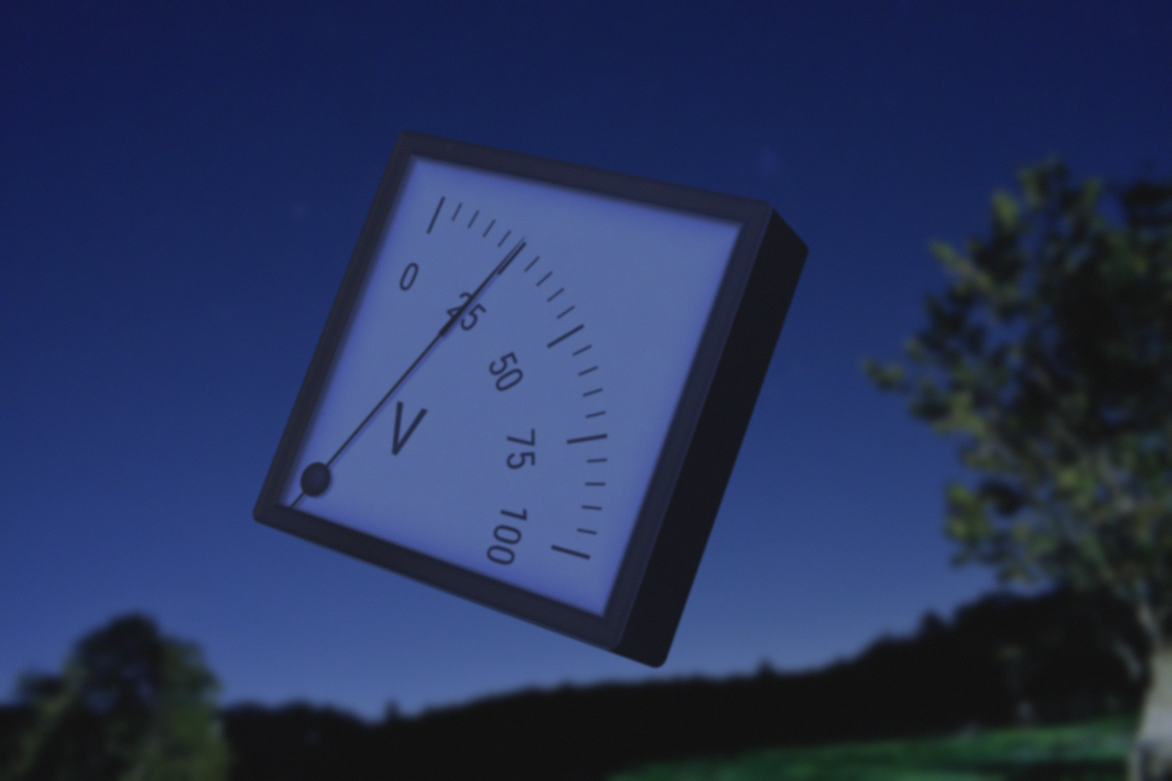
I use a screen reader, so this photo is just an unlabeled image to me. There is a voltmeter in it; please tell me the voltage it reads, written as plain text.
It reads 25 V
